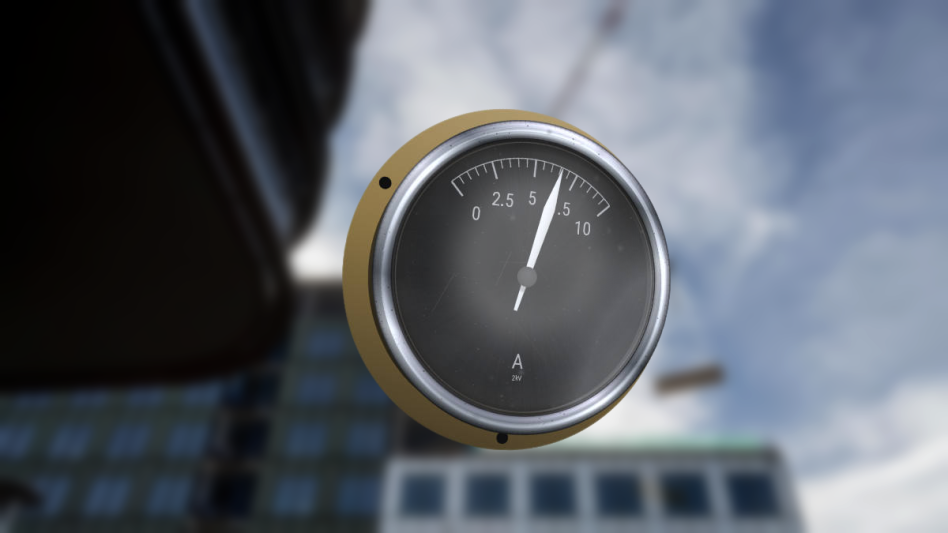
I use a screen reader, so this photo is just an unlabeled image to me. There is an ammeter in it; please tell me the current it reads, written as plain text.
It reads 6.5 A
